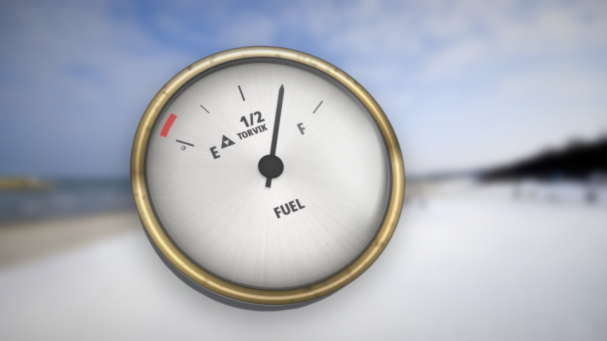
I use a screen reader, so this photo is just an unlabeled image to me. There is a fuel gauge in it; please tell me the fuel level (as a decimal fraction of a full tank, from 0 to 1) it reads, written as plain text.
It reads 0.75
